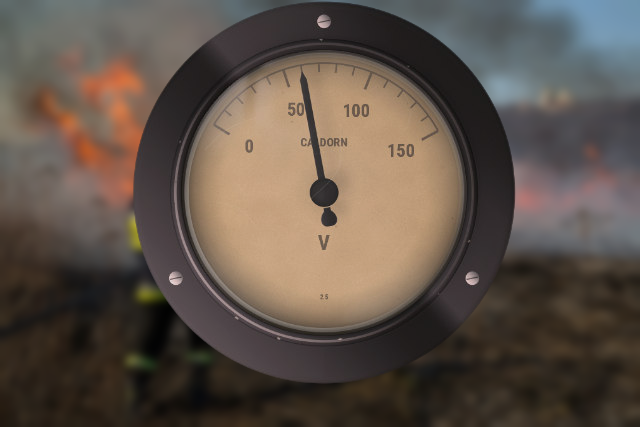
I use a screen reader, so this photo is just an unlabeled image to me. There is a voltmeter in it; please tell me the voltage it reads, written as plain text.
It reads 60 V
